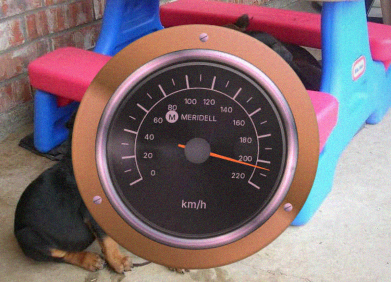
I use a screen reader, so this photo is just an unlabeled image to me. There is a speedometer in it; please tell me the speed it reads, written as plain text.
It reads 205 km/h
